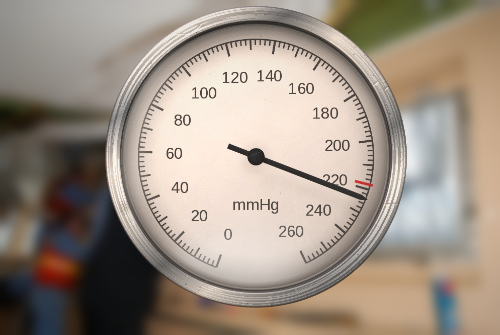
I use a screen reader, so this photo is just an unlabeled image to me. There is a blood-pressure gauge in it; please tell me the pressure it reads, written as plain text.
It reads 224 mmHg
